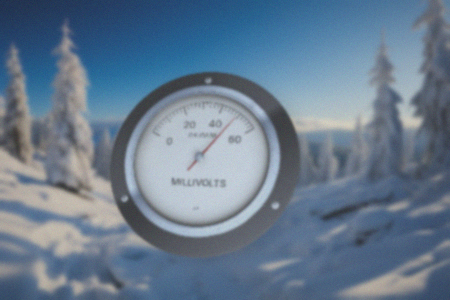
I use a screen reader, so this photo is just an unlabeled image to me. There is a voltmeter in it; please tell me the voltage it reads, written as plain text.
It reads 50 mV
